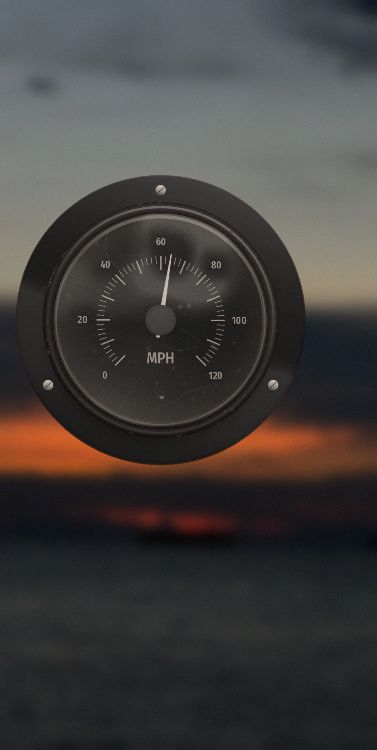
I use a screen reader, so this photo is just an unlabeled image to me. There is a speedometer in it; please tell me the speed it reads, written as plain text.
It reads 64 mph
